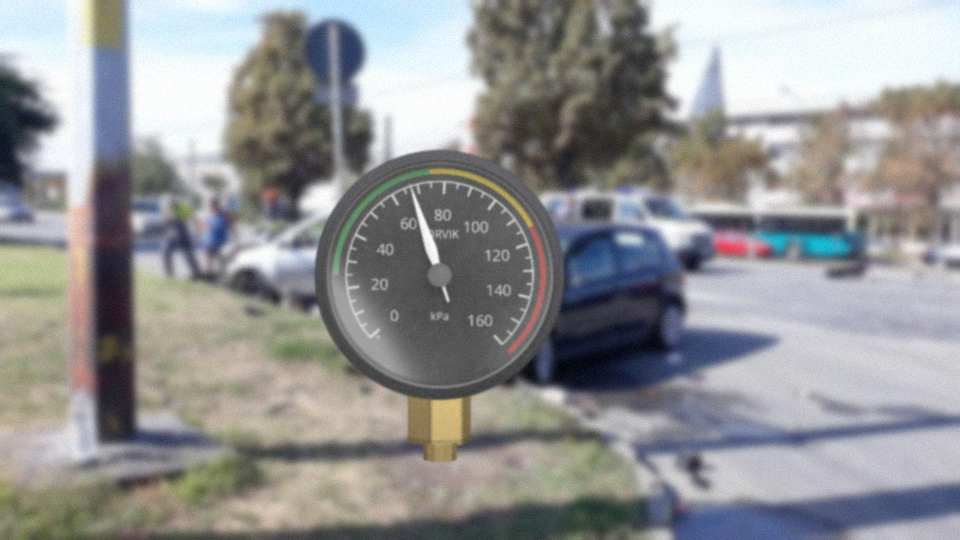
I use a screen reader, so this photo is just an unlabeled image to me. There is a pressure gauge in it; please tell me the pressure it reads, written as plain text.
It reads 67.5 kPa
